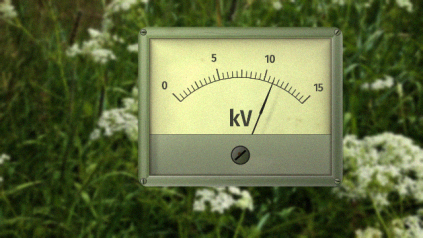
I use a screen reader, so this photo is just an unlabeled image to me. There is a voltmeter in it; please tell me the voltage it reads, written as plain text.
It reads 11 kV
